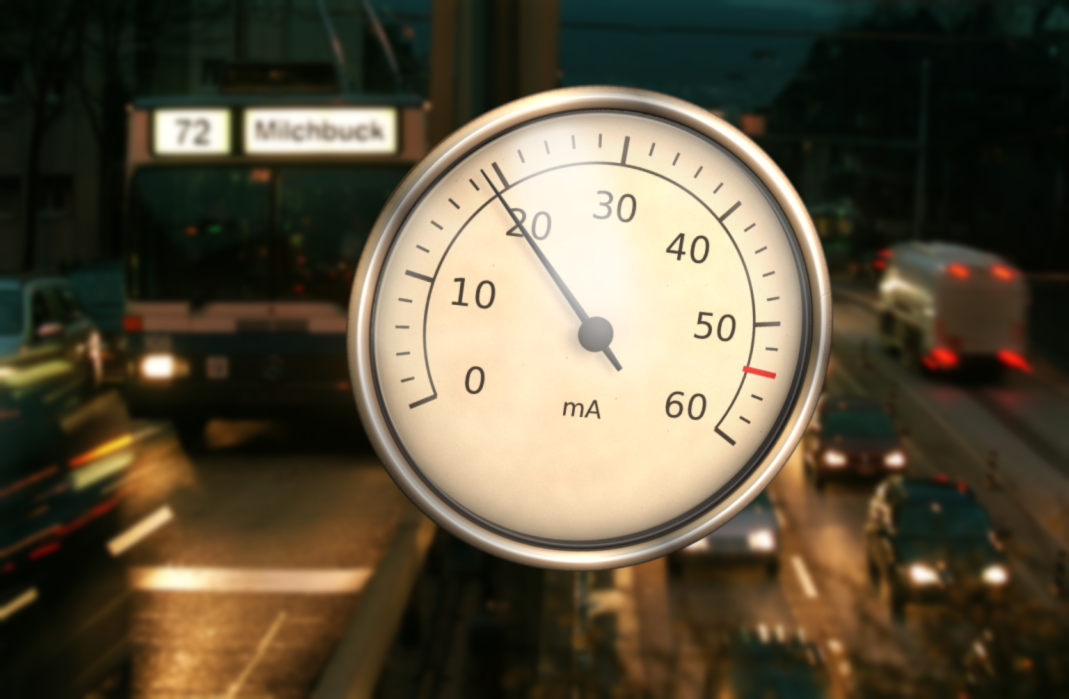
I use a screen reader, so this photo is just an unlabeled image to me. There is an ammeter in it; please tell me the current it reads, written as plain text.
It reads 19 mA
